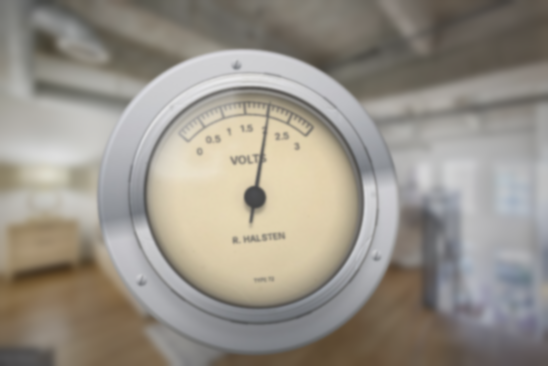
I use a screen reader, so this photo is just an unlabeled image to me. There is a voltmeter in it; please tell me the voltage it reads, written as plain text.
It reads 2 V
